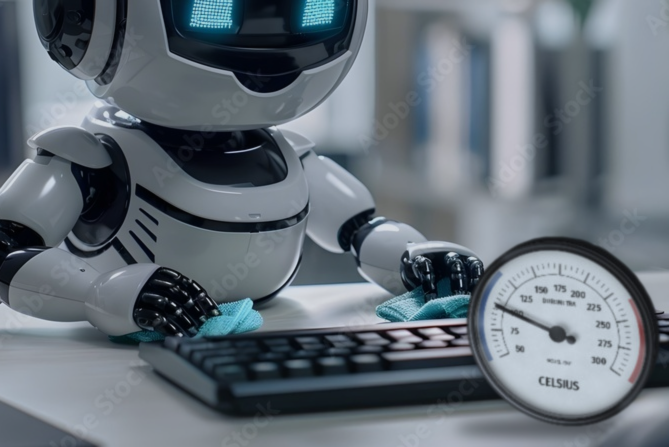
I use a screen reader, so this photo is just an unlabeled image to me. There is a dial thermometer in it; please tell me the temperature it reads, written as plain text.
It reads 100 °C
